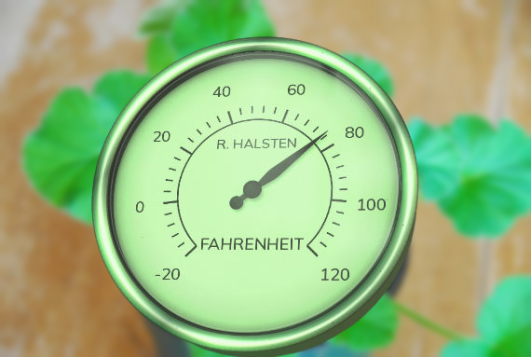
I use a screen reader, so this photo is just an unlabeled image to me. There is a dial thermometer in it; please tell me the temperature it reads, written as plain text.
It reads 76 °F
